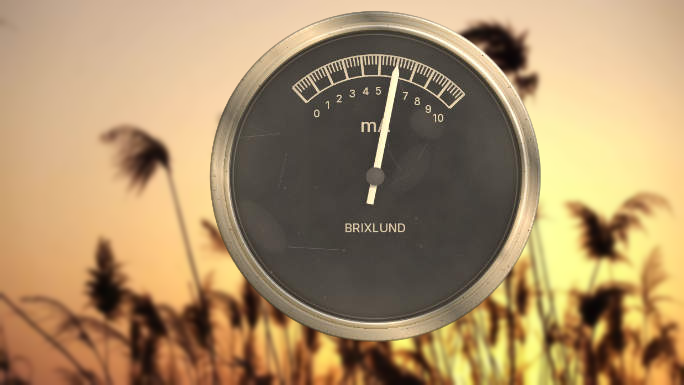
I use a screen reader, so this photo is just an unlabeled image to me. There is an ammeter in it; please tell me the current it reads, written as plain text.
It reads 6 mA
